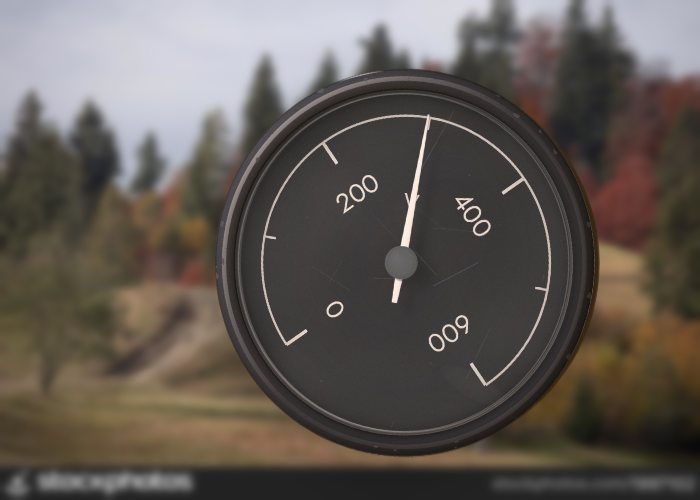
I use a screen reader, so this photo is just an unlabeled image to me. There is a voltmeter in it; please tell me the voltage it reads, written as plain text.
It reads 300 V
